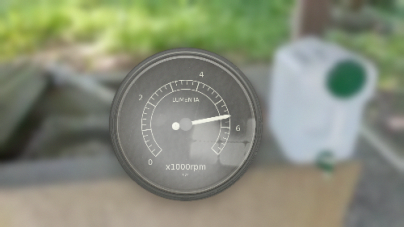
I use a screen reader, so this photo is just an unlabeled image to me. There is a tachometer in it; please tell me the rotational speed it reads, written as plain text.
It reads 5600 rpm
